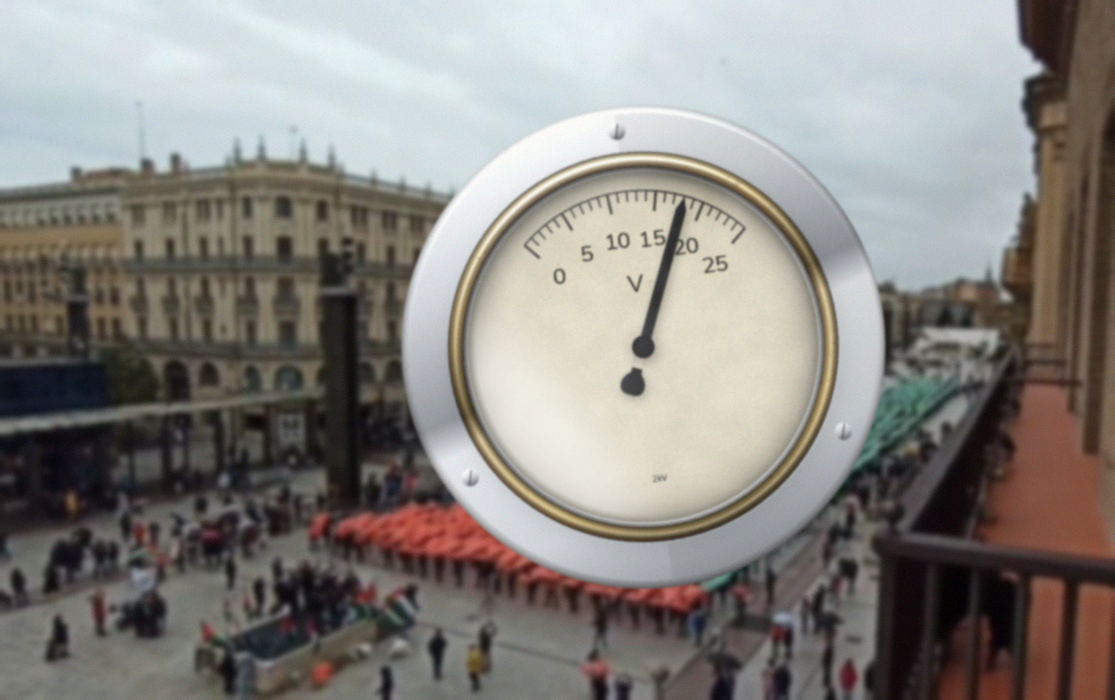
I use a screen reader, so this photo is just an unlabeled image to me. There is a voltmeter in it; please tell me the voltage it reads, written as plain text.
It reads 18 V
